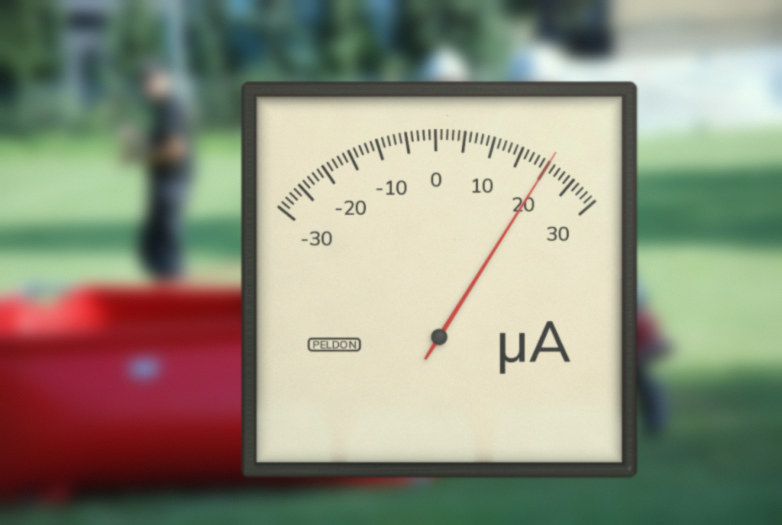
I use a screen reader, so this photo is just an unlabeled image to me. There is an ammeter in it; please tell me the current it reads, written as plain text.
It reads 20 µA
